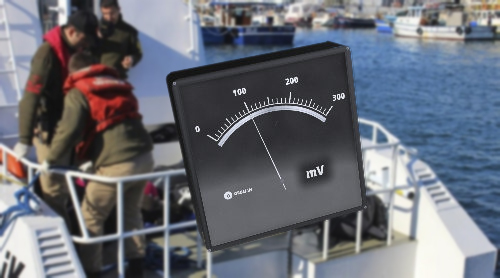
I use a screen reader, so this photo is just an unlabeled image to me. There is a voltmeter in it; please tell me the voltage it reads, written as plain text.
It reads 100 mV
